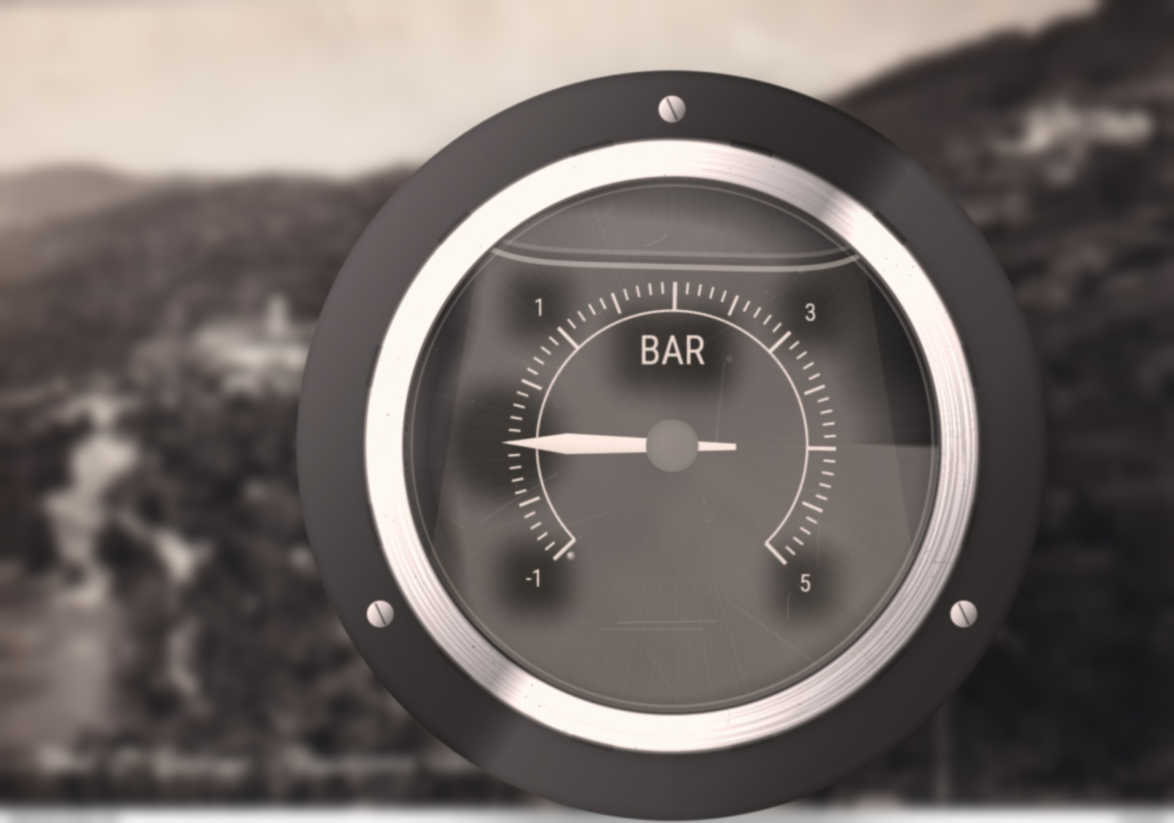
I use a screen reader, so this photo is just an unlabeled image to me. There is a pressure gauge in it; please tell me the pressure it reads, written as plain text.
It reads 0 bar
